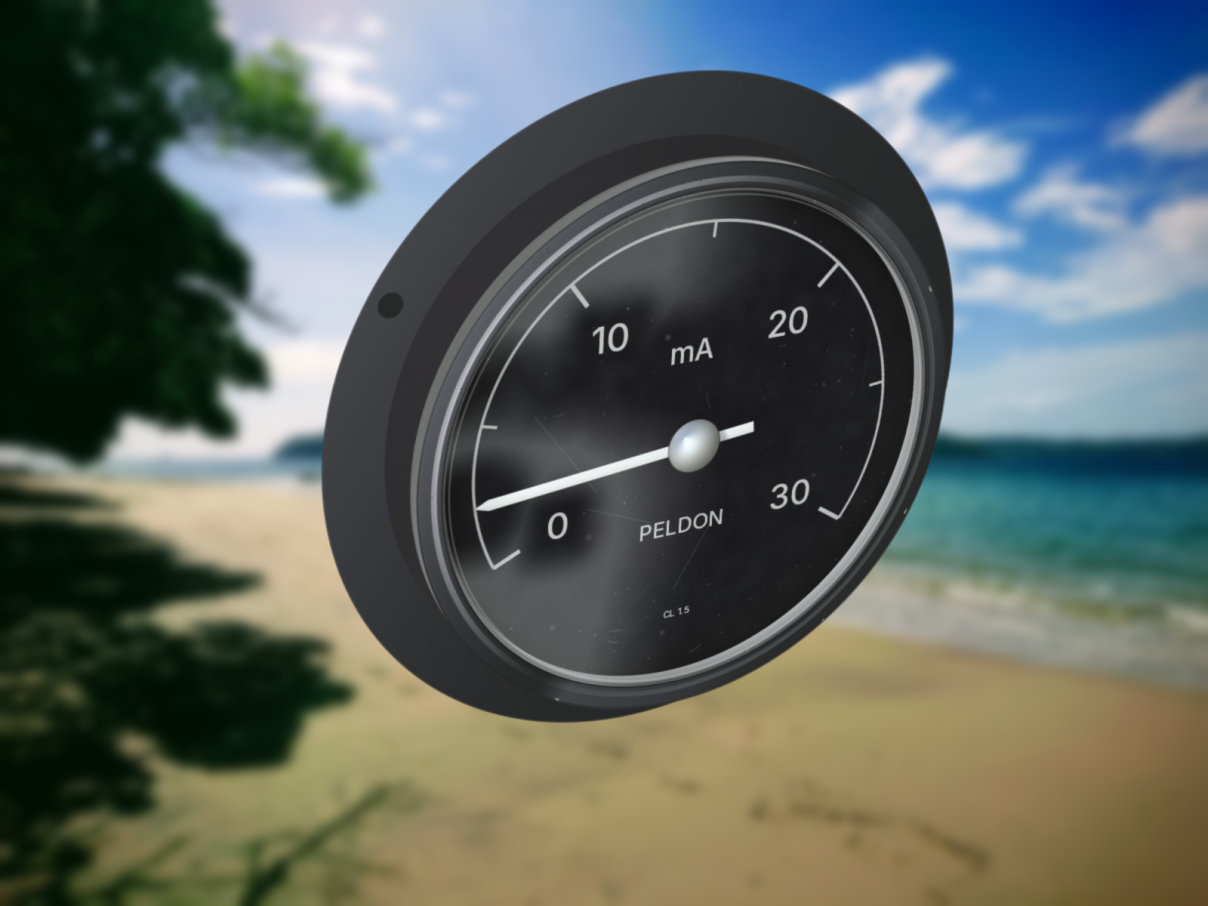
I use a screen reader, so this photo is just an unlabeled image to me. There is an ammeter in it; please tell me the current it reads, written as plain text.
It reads 2.5 mA
